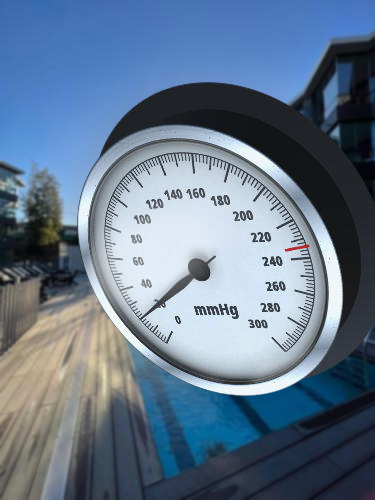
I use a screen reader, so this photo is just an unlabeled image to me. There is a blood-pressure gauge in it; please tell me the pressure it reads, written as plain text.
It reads 20 mmHg
